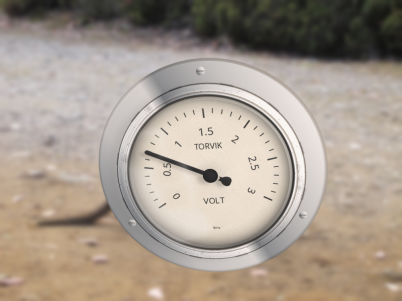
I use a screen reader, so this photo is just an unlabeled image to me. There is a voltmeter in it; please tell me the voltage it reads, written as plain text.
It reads 0.7 V
